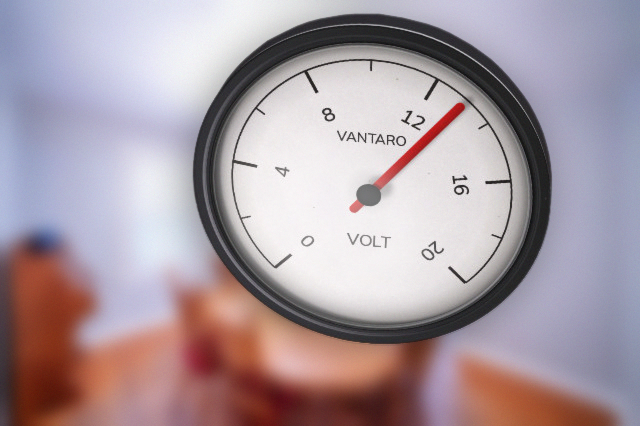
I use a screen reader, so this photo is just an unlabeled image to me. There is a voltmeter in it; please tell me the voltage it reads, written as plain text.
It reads 13 V
